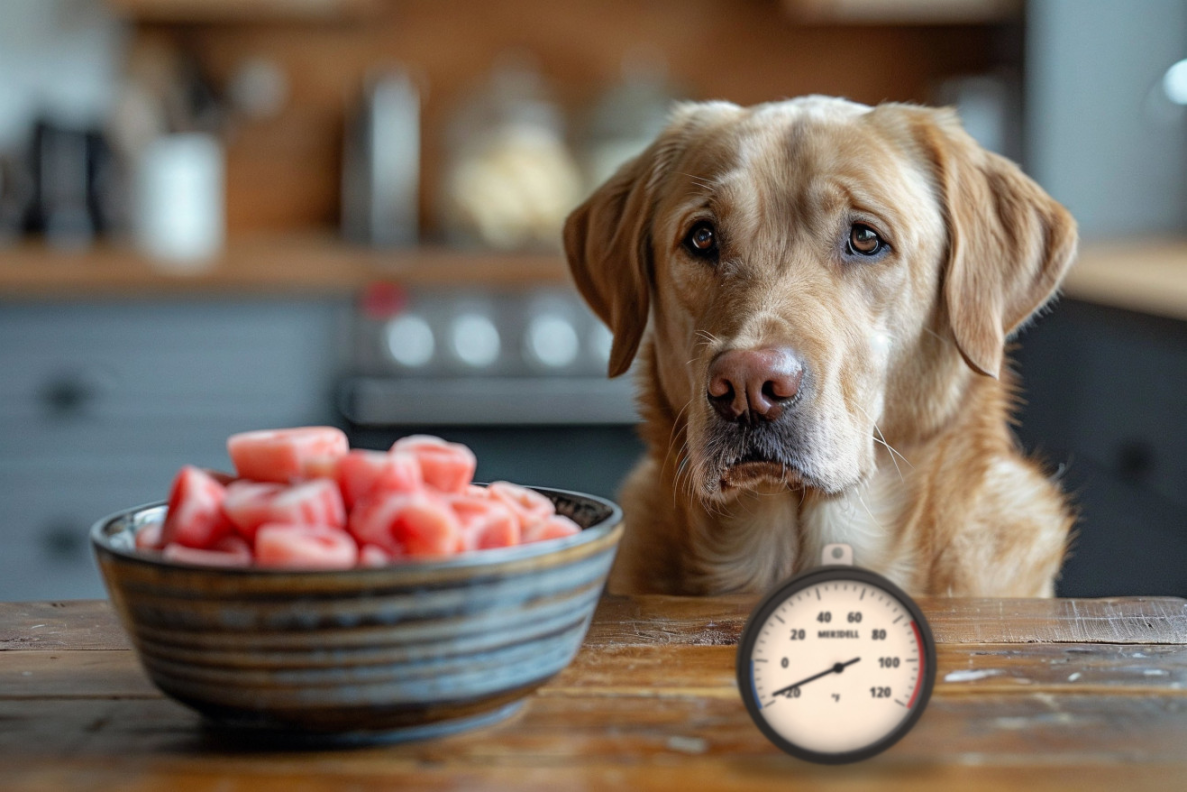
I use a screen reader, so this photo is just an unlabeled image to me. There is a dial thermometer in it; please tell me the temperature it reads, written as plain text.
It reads -16 °F
